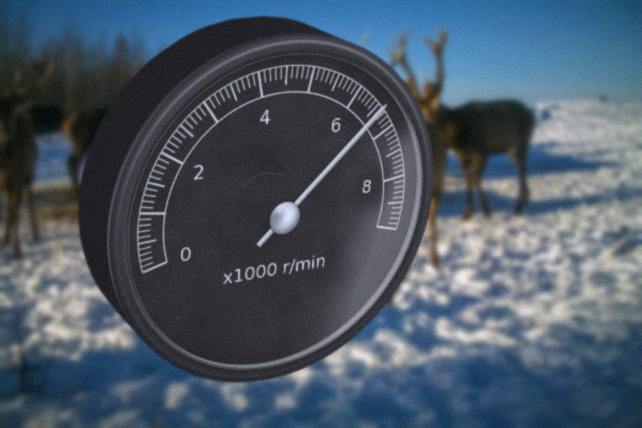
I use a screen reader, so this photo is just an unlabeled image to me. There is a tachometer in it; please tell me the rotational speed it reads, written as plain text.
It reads 6500 rpm
